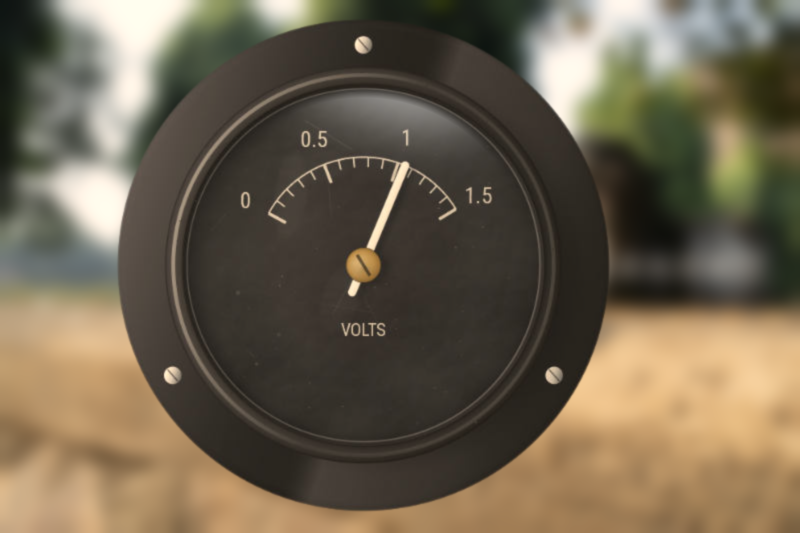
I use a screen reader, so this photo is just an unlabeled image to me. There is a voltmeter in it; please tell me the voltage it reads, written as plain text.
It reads 1.05 V
